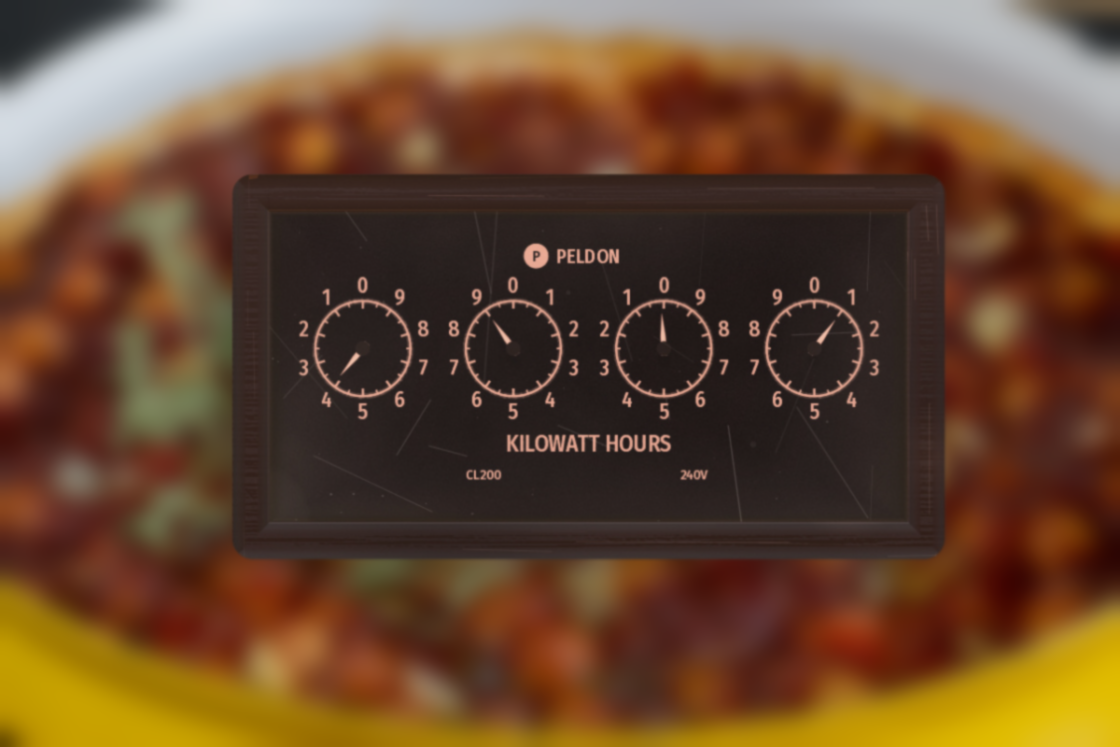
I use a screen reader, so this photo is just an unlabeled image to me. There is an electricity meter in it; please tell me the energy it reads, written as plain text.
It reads 3901 kWh
